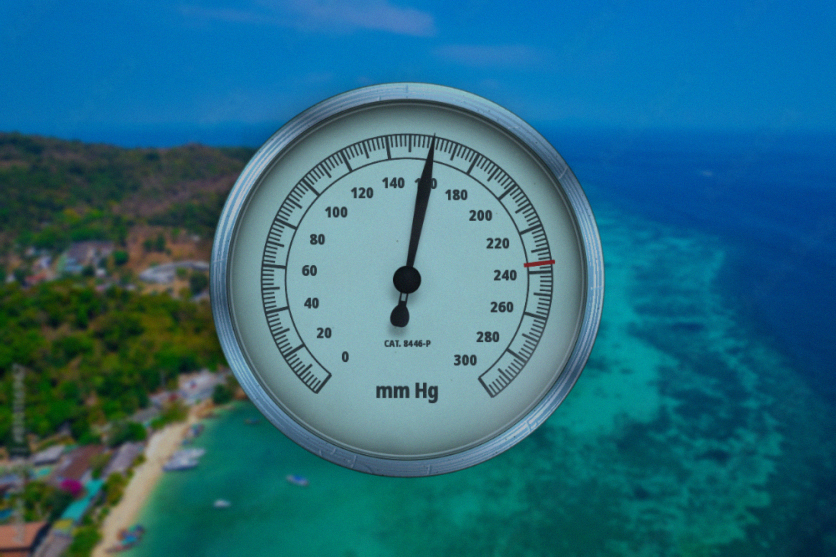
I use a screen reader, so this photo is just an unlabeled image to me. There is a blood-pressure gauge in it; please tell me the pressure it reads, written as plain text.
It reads 160 mmHg
